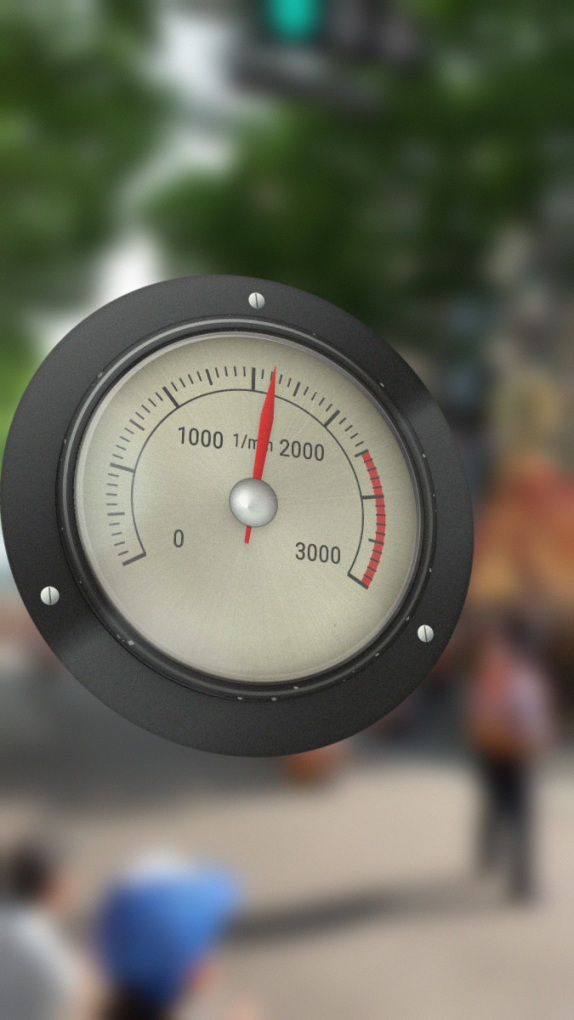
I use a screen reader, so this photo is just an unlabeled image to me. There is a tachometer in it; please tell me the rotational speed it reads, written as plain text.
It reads 1600 rpm
